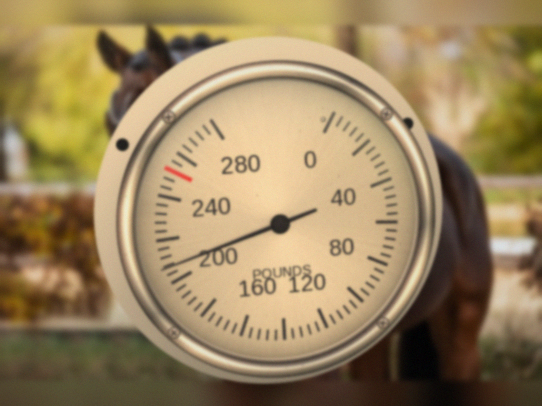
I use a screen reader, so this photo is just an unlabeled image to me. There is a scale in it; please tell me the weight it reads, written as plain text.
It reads 208 lb
